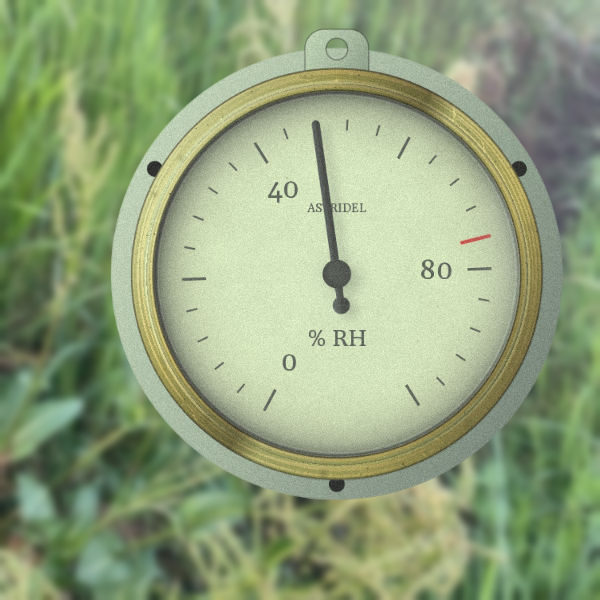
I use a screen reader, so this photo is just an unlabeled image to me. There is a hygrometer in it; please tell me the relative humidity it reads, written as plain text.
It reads 48 %
